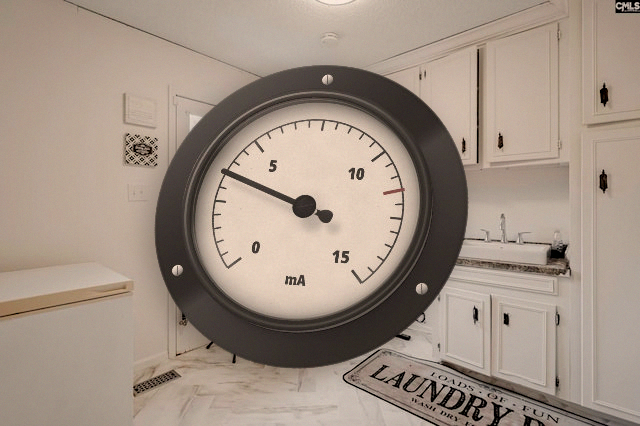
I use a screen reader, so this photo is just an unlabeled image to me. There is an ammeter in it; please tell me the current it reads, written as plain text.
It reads 3.5 mA
